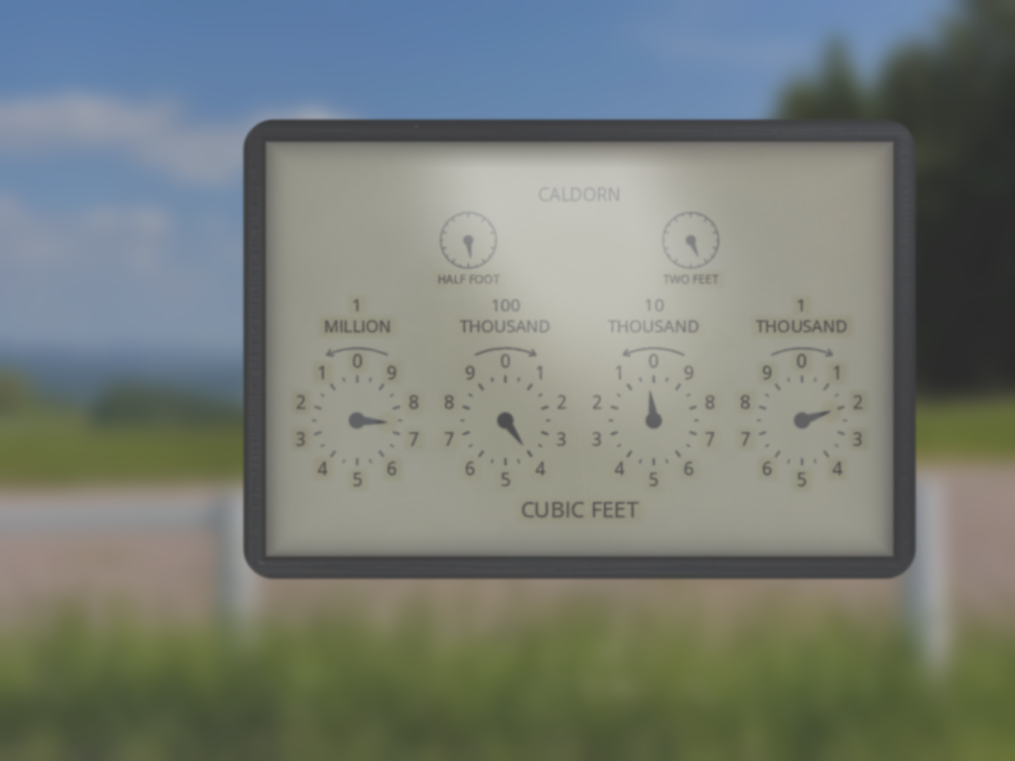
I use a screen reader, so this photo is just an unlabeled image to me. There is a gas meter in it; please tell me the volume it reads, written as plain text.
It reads 740200 ft³
